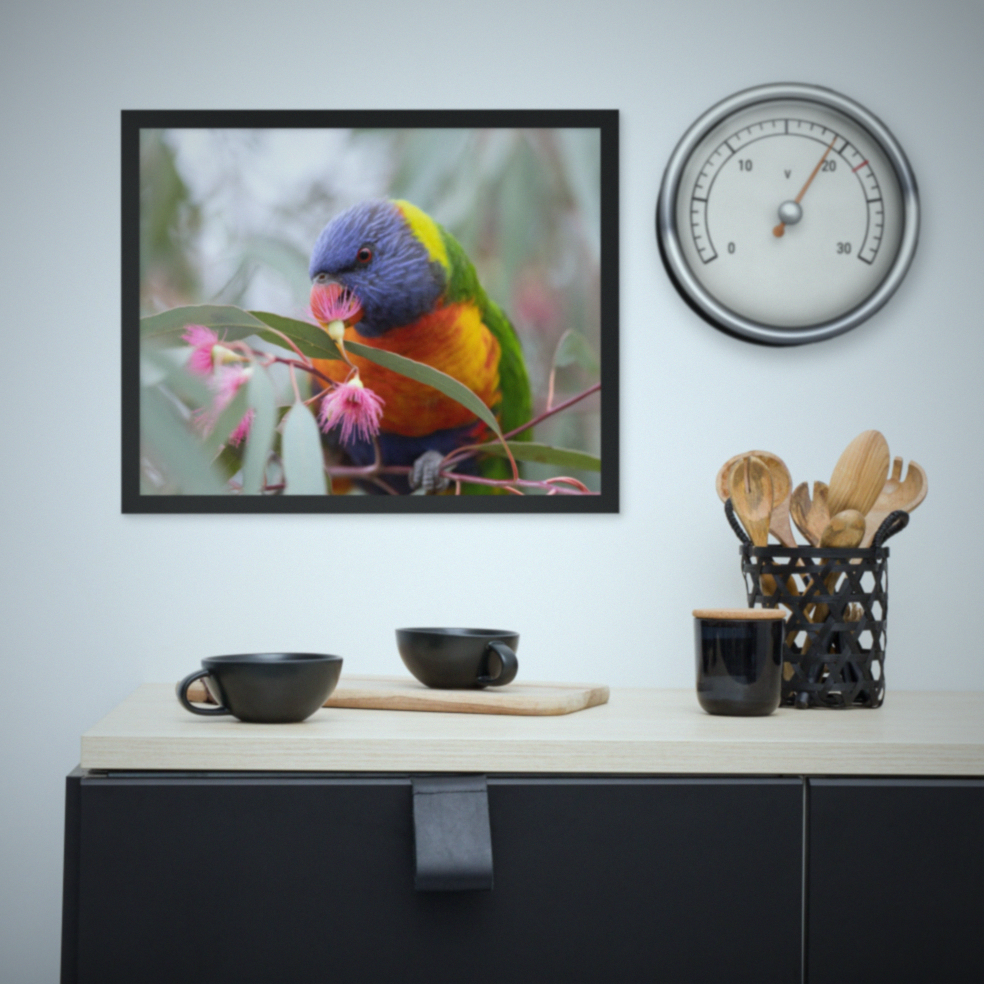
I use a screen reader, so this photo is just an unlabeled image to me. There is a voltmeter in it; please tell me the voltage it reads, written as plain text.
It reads 19 V
